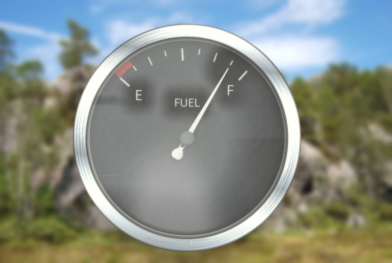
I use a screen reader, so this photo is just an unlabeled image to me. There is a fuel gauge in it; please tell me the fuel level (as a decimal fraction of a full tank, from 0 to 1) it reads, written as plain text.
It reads 0.875
